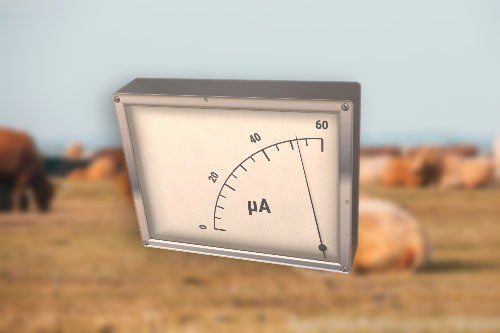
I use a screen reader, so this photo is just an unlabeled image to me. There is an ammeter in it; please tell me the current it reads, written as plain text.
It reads 52.5 µA
